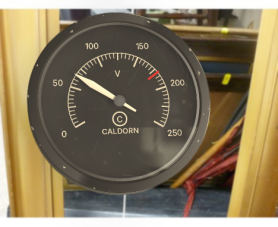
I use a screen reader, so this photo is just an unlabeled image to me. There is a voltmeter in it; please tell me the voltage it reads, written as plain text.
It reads 65 V
